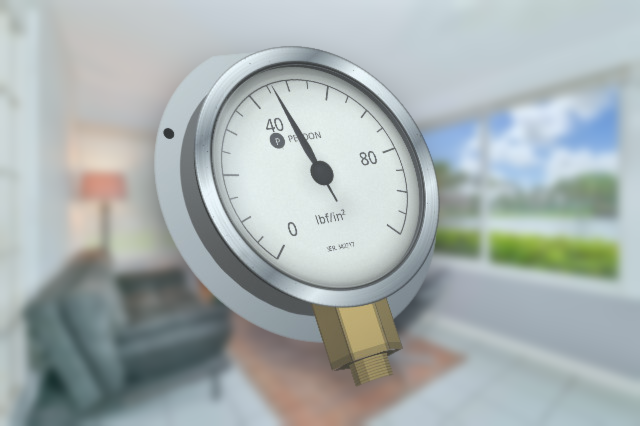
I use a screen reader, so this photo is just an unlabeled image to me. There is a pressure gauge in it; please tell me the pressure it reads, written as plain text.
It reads 45 psi
